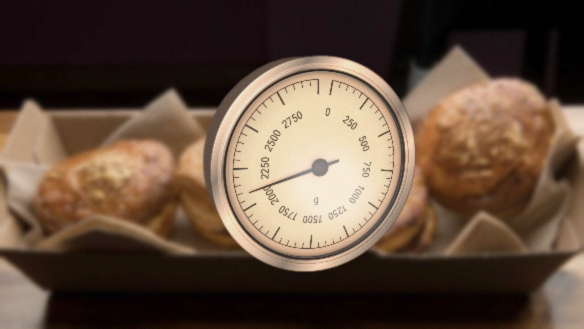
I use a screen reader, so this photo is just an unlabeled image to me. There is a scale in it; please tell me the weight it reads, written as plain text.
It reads 2100 g
